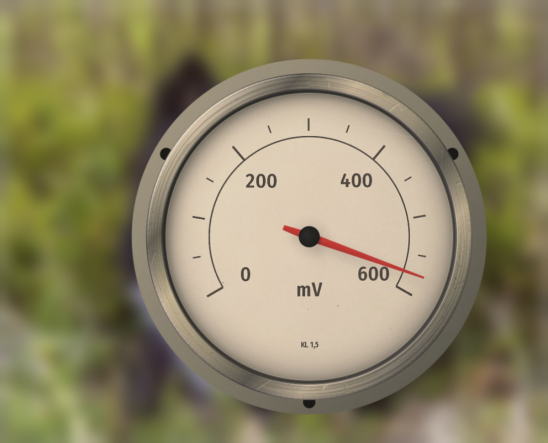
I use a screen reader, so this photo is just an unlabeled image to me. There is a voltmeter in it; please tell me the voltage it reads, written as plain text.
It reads 575 mV
